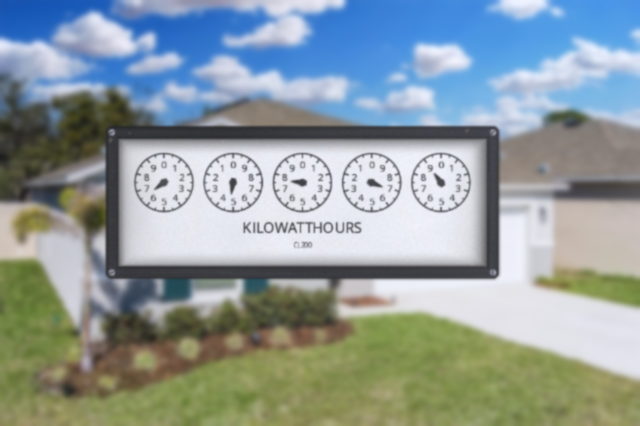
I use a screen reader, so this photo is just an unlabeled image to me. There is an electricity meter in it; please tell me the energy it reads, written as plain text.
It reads 64769 kWh
